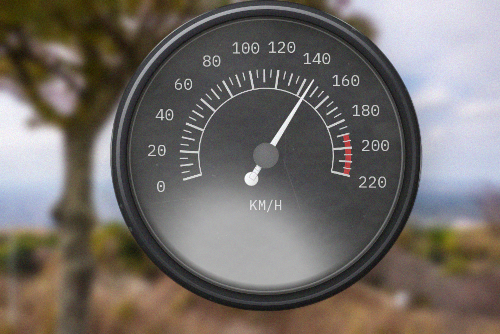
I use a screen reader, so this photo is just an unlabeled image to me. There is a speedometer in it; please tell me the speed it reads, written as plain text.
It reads 145 km/h
